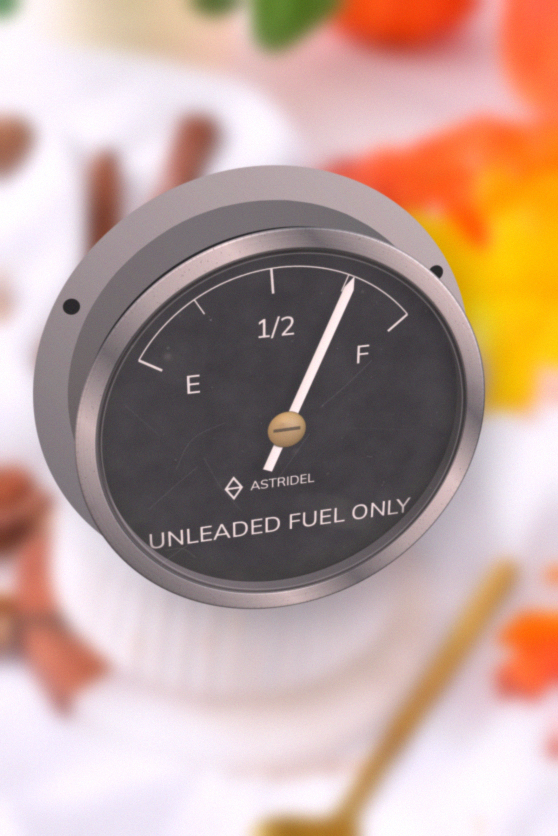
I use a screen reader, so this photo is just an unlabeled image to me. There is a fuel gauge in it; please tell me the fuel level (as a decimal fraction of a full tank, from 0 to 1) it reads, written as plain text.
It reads 0.75
